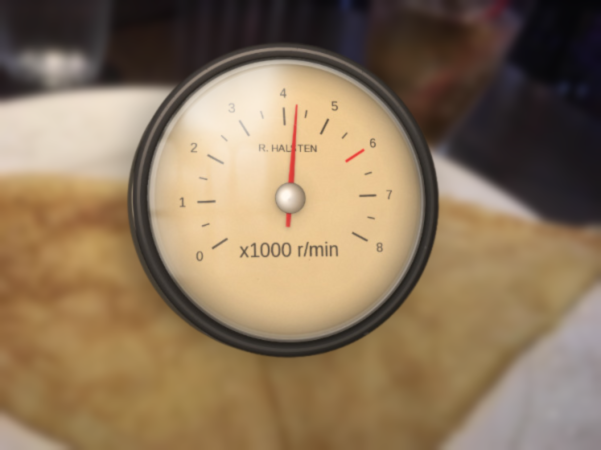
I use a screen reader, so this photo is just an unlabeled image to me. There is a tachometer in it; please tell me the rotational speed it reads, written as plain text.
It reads 4250 rpm
